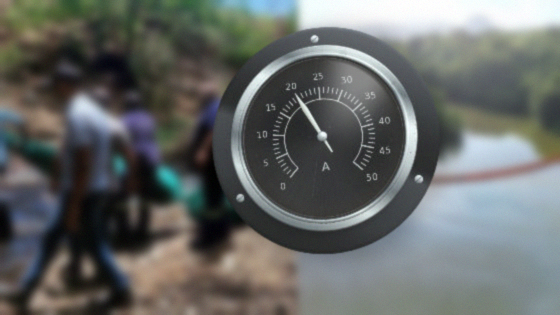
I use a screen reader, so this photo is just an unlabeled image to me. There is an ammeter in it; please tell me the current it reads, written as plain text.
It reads 20 A
